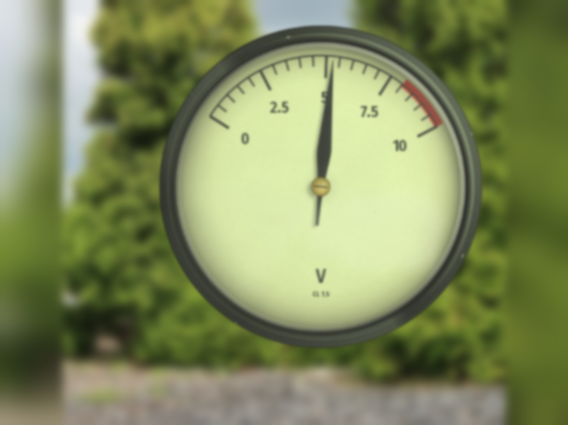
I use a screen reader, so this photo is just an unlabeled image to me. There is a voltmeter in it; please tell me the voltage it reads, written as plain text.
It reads 5.25 V
